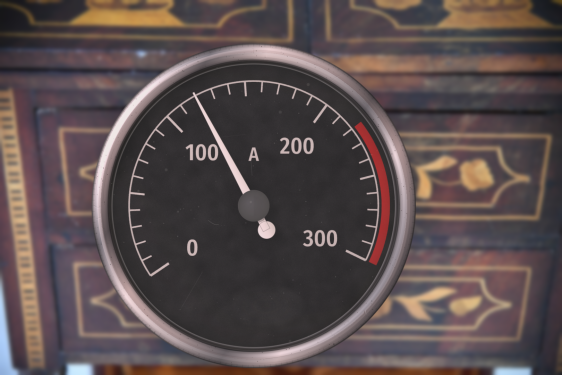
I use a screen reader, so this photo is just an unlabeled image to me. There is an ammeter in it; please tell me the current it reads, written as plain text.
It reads 120 A
